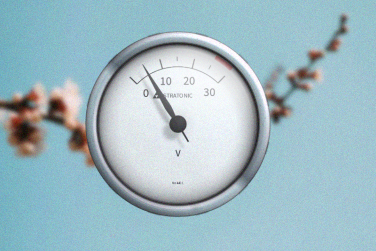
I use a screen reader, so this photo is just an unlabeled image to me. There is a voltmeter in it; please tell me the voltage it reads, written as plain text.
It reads 5 V
